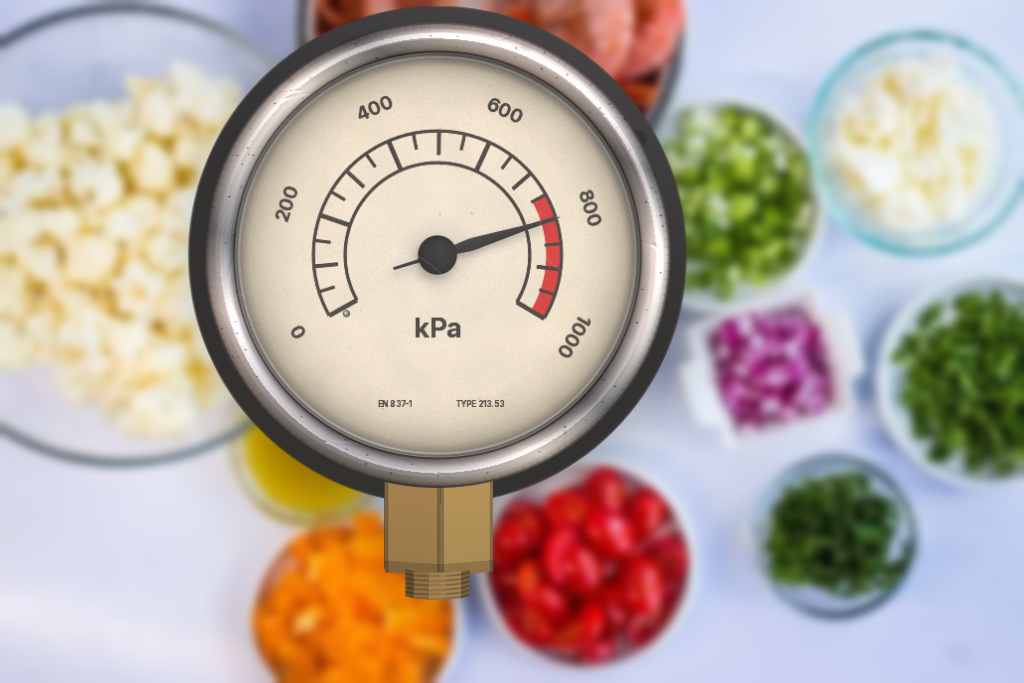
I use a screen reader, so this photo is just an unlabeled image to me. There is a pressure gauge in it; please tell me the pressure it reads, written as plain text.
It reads 800 kPa
